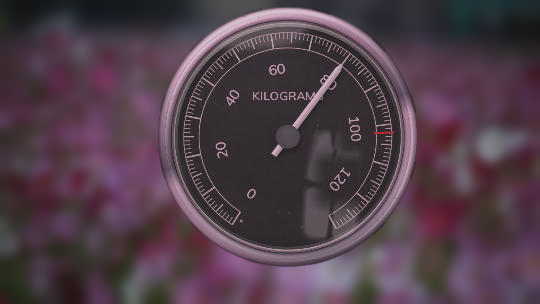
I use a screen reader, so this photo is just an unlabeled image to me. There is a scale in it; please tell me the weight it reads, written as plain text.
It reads 80 kg
